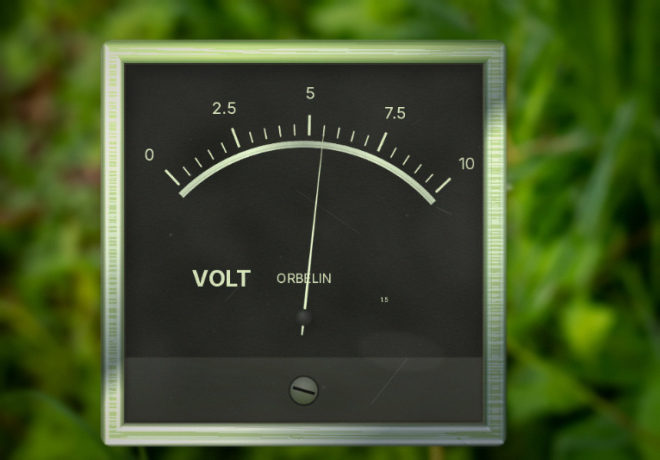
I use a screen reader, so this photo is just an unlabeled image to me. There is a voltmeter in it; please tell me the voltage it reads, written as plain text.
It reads 5.5 V
